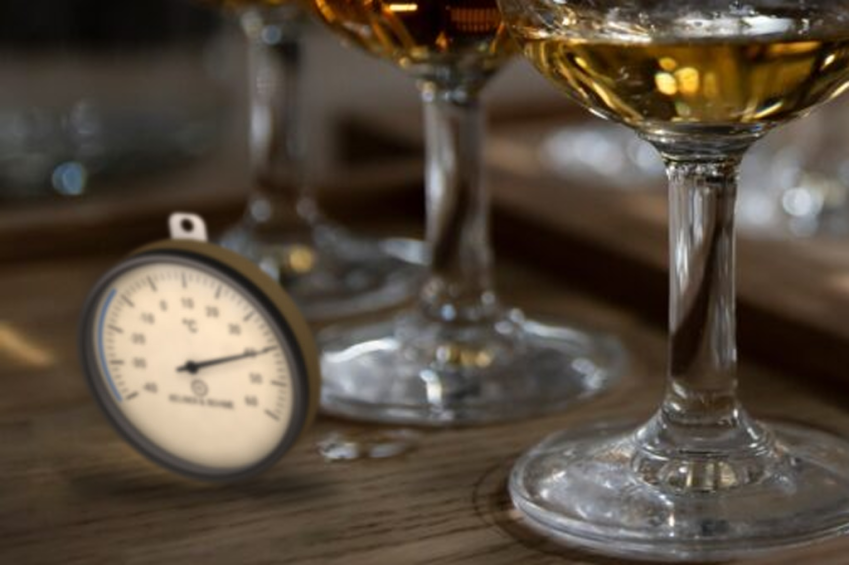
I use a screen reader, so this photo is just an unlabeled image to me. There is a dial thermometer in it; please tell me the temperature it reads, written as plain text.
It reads 40 °C
